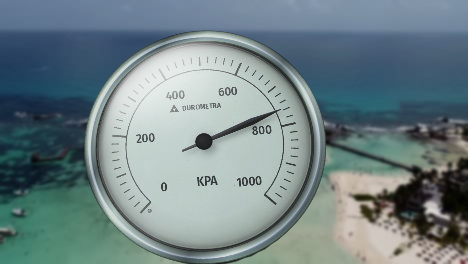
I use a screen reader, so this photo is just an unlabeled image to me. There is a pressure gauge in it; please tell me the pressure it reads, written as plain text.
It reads 760 kPa
